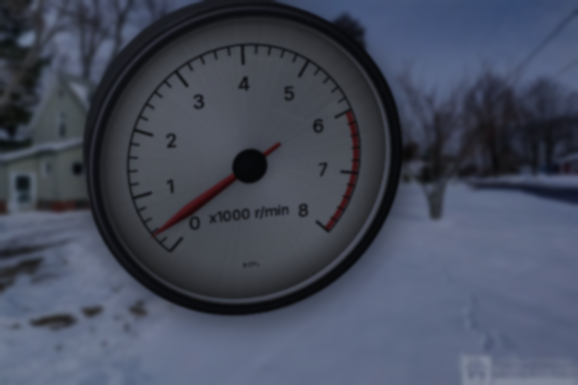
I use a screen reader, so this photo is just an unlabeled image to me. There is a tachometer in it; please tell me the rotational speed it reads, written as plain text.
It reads 400 rpm
